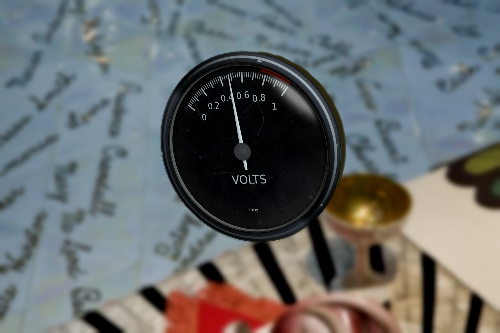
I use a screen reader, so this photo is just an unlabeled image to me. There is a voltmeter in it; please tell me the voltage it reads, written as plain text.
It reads 0.5 V
